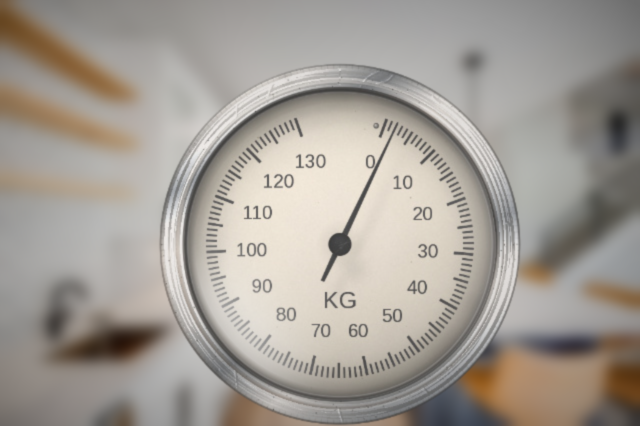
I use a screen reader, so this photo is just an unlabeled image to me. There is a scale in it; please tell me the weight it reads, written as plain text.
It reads 2 kg
